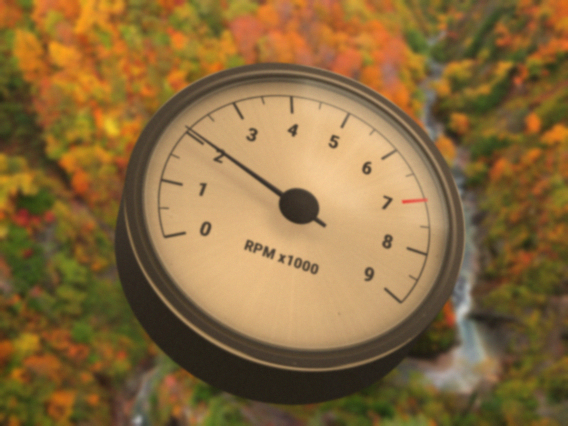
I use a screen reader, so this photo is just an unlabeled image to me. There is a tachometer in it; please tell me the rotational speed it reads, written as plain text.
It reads 2000 rpm
